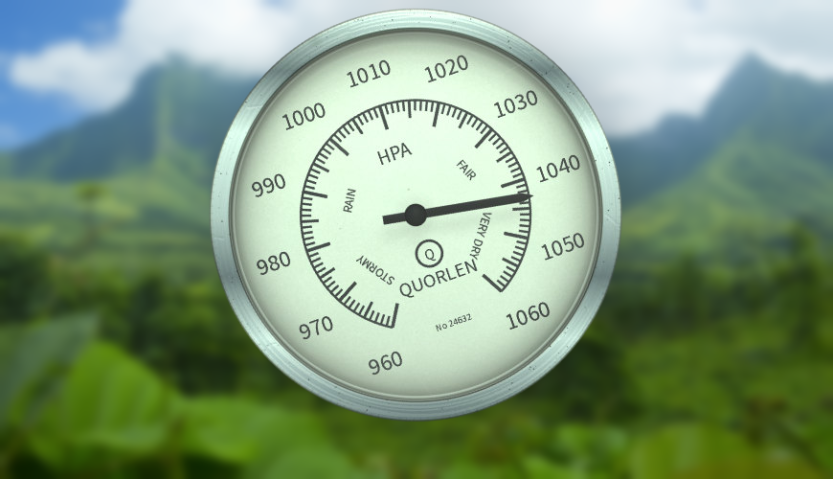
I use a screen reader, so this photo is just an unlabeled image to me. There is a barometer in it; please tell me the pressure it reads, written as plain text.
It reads 1043 hPa
